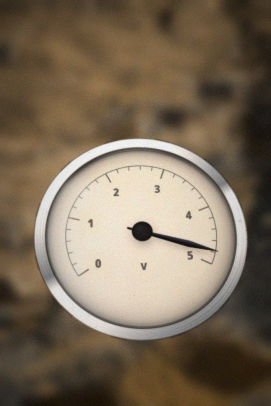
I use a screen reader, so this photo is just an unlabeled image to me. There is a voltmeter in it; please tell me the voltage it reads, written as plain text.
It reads 4.8 V
